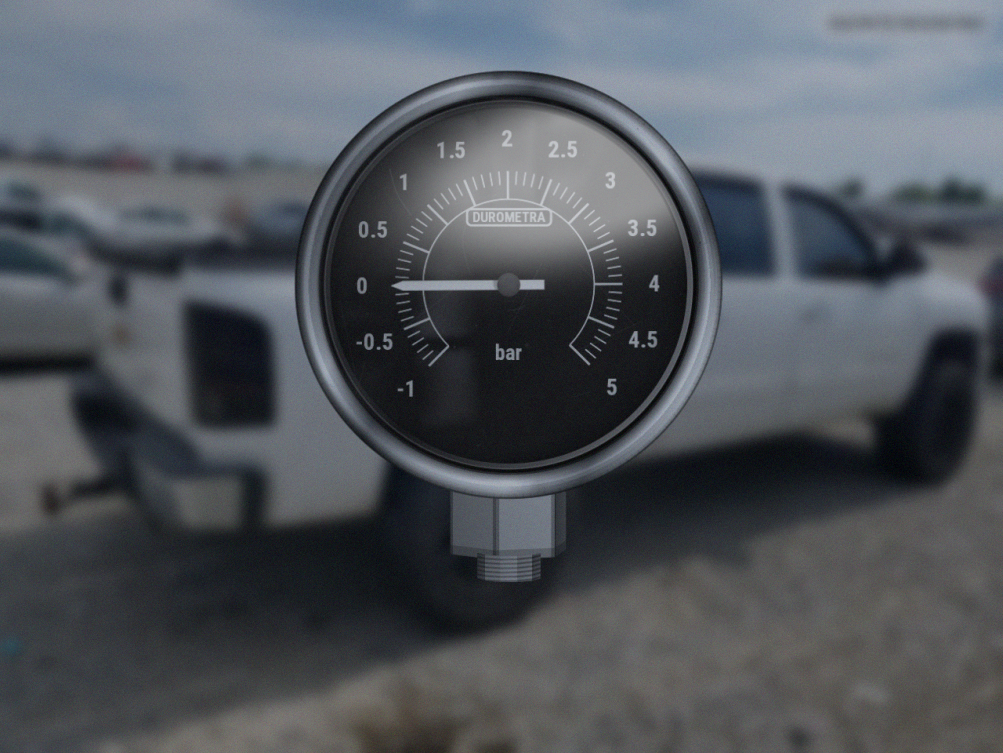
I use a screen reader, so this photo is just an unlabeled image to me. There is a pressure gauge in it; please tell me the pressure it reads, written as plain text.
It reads 0 bar
